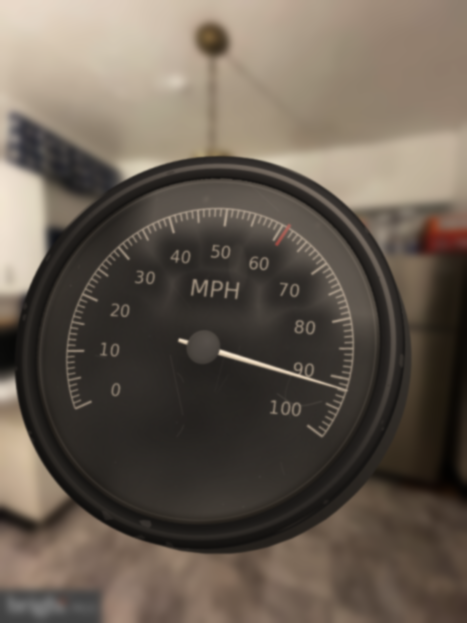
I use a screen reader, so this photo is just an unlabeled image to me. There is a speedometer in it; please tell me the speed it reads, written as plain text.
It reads 92 mph
